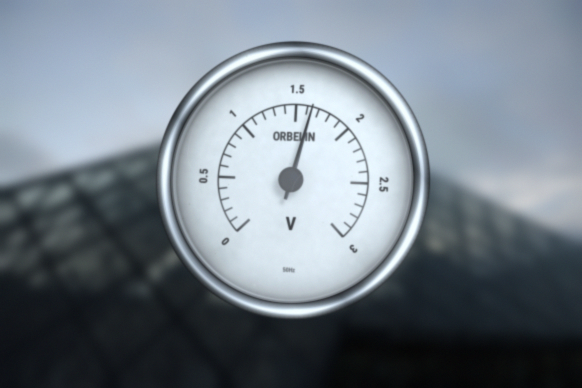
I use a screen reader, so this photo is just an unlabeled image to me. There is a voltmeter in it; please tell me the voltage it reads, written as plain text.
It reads 1.65 V
